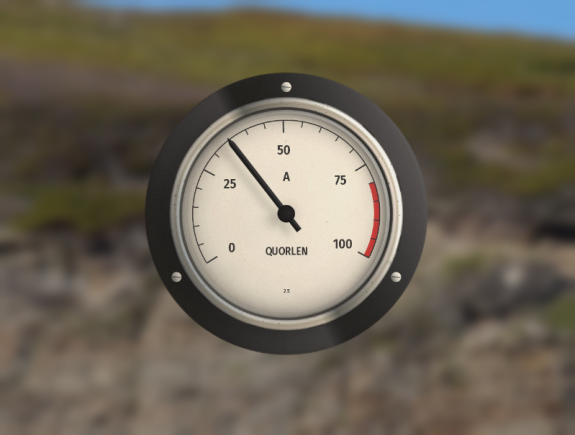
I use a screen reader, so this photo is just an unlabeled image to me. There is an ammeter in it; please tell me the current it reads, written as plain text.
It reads 35 A
